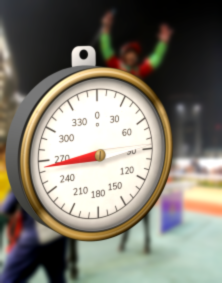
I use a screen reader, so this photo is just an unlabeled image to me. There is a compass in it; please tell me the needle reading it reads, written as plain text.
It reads 265 °
